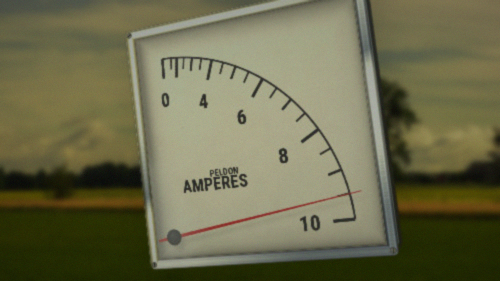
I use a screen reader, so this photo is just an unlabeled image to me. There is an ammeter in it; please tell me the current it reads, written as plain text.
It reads 9.5 A
